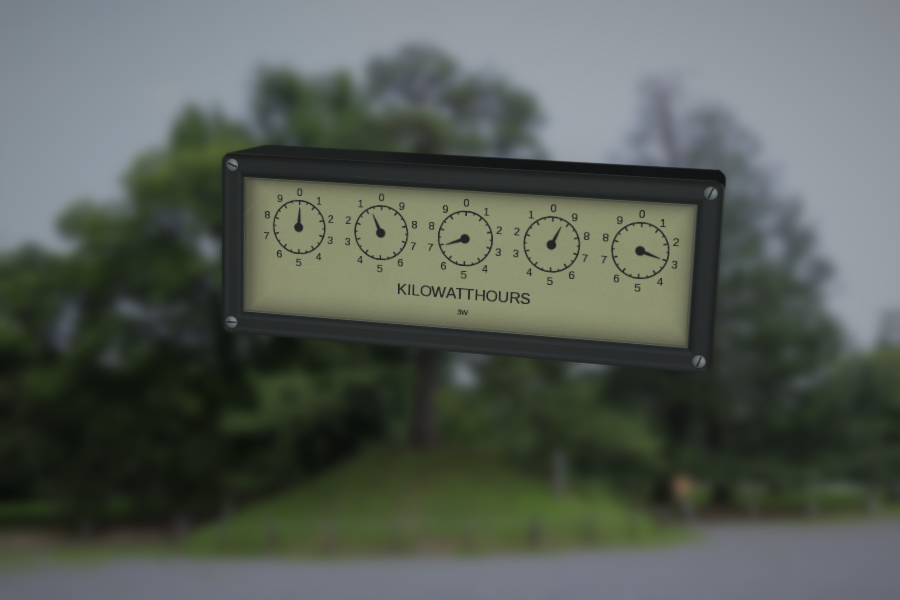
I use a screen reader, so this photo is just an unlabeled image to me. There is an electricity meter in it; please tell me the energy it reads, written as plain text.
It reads 693 kWh
